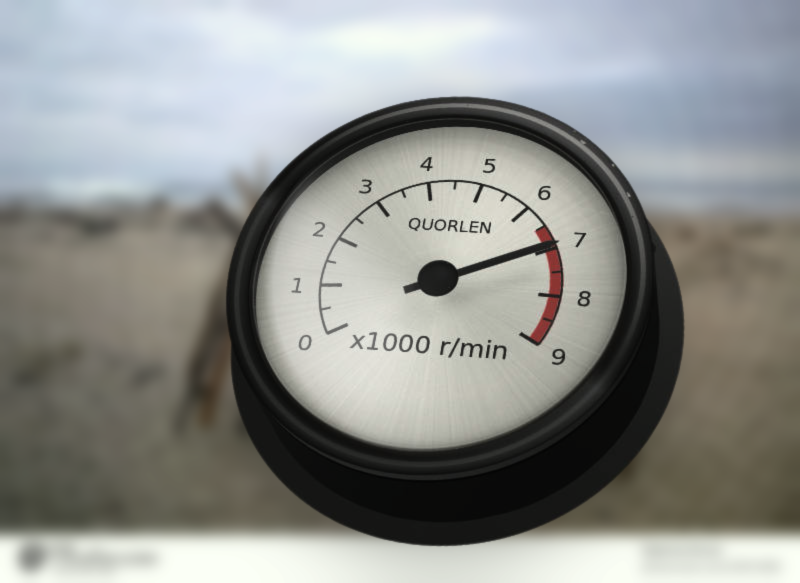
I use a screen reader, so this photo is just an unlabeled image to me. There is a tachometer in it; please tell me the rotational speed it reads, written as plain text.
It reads 7000 rpm
